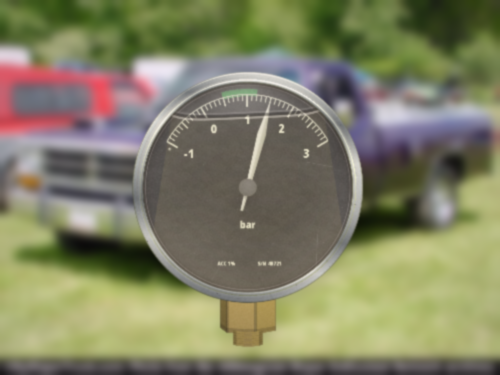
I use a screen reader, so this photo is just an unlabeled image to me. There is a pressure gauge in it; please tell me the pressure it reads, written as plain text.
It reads 1.5 bar
